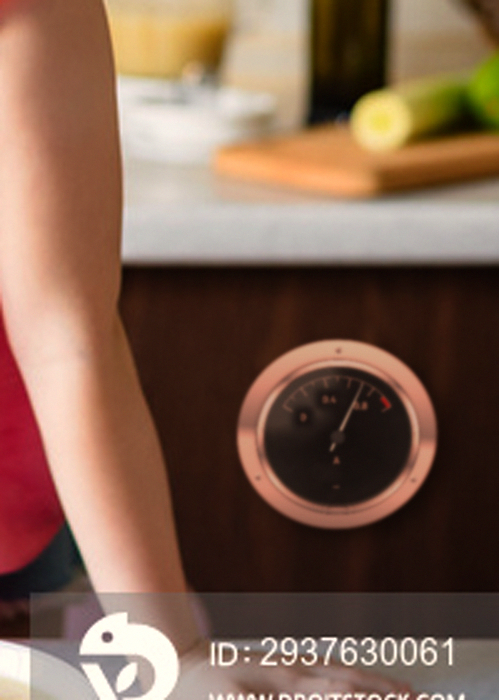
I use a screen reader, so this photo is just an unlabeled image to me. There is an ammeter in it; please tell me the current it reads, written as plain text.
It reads 0.7 A
